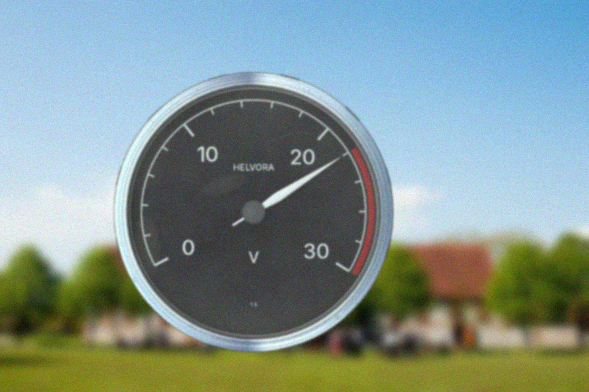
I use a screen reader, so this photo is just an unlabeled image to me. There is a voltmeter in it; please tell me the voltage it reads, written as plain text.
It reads 22 V
